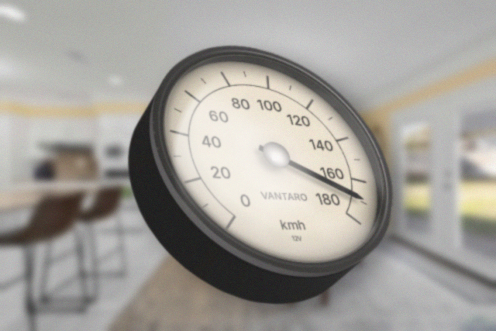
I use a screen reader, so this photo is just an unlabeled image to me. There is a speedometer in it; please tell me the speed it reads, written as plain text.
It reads 170 km/h
